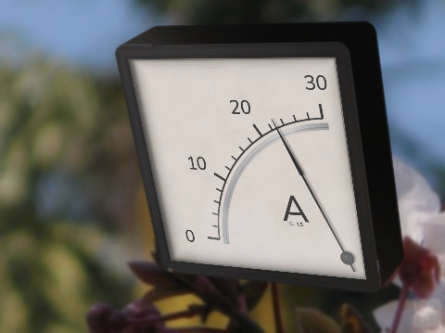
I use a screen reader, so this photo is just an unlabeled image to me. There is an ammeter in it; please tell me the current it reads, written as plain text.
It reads 23 A
